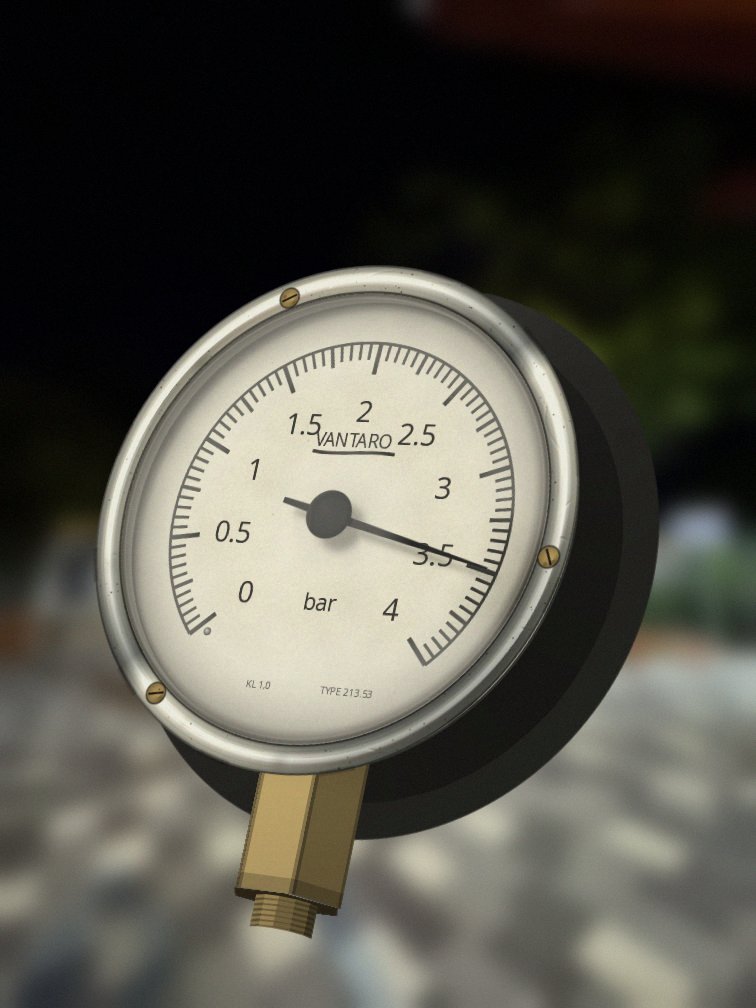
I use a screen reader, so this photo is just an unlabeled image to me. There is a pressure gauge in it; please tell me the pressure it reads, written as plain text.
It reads 3.5 bar
